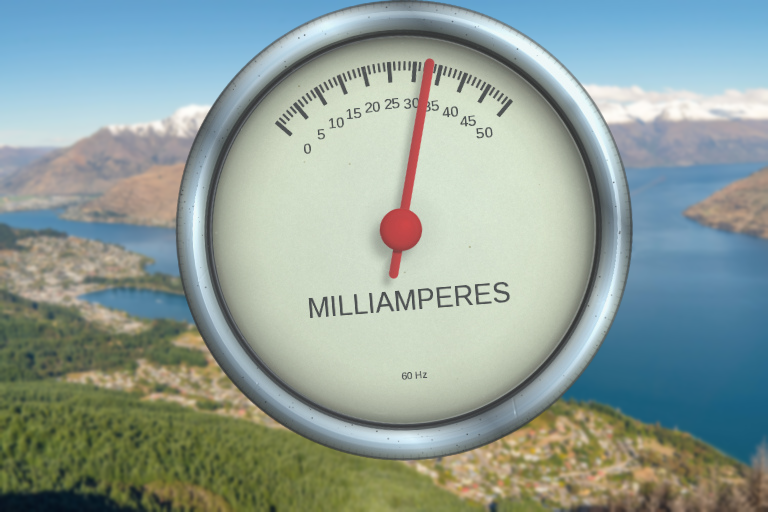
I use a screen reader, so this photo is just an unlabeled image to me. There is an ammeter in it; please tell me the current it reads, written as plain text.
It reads 33 mA
